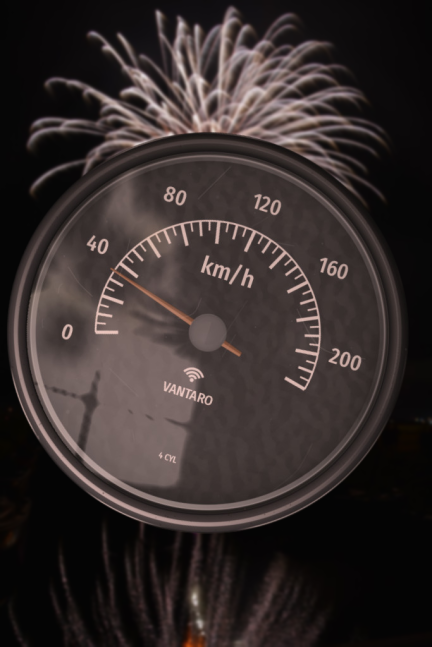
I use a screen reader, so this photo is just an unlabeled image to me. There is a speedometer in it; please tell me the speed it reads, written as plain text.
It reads 35 km/h
